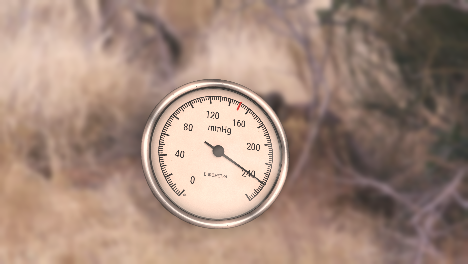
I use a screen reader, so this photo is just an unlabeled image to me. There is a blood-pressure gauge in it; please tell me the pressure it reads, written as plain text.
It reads 240 mmHg
